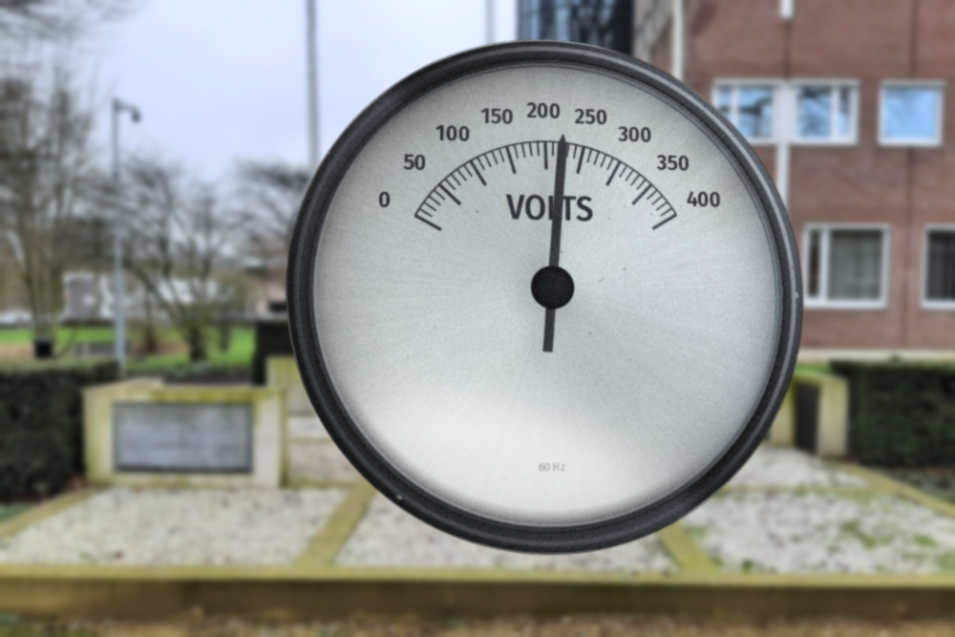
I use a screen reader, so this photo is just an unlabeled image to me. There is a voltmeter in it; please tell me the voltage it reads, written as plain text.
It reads 220 V
